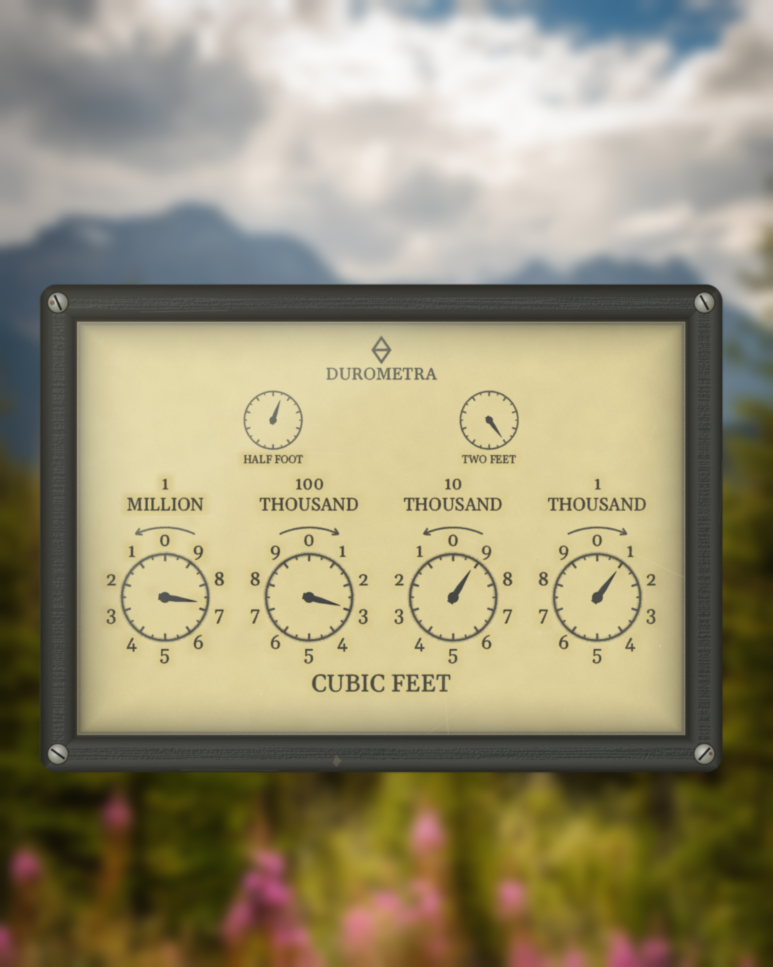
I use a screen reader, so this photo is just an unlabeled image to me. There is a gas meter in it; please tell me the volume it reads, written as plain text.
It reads 729100 ft³
